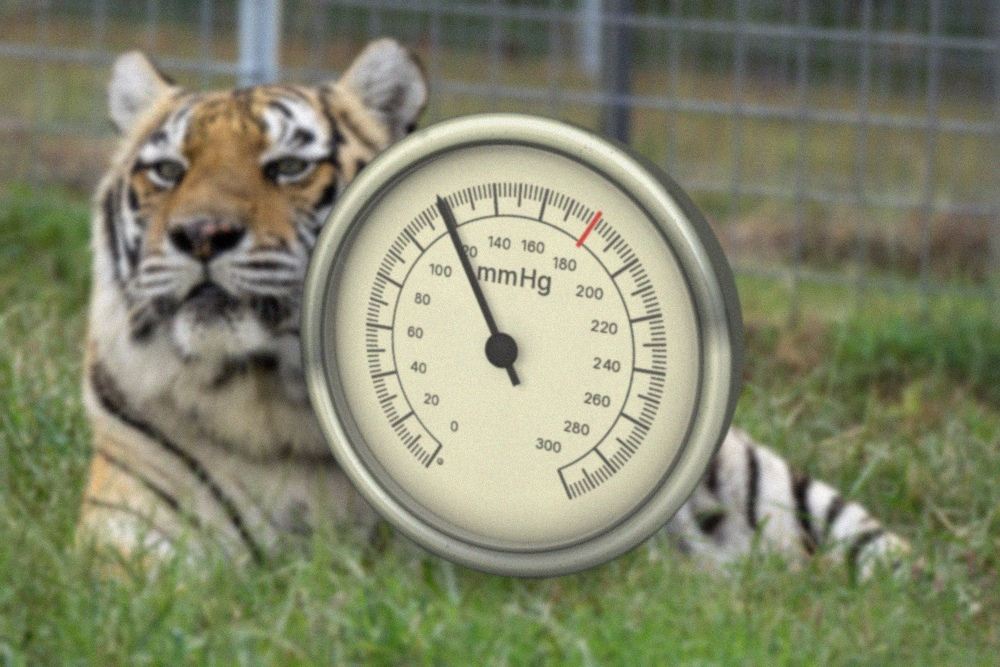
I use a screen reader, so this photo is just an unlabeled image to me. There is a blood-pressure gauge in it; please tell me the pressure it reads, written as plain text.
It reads 120 mmHg
